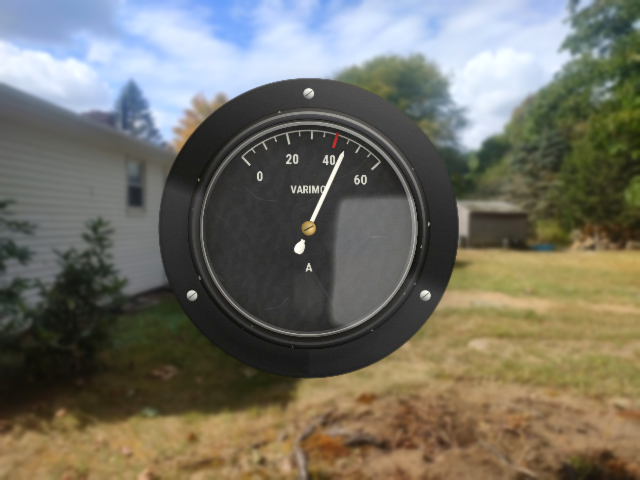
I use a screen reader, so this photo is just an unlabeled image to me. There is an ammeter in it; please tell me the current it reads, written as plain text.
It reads 45 A
